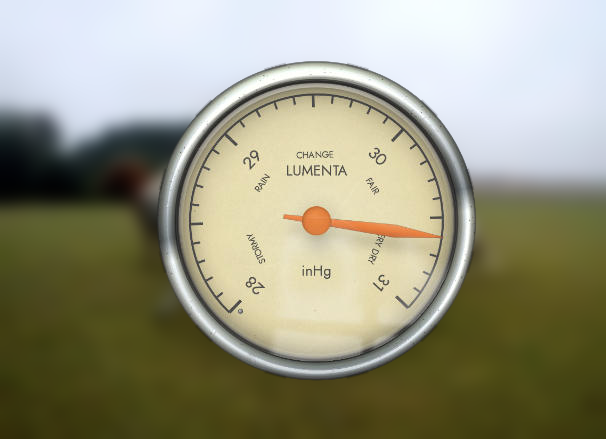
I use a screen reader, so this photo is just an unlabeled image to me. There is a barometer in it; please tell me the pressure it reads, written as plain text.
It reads 30.6 inHg
